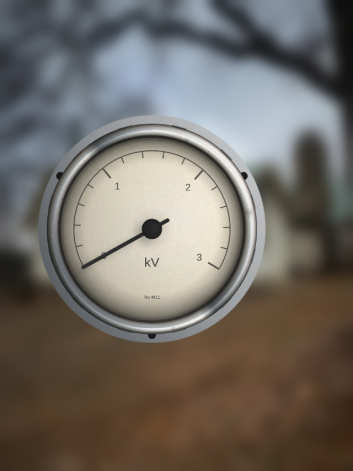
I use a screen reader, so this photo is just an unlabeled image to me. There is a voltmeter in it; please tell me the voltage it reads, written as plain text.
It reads 0 kV
